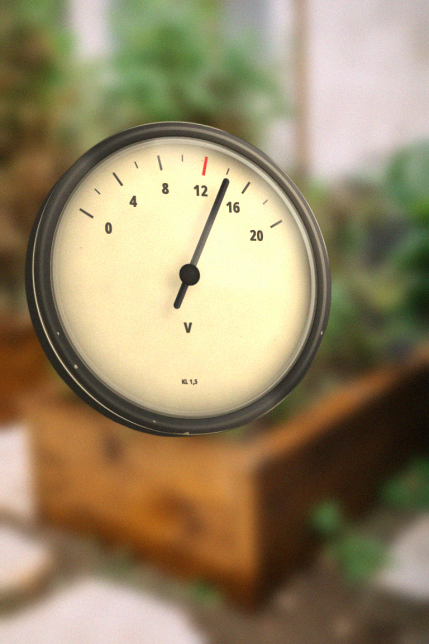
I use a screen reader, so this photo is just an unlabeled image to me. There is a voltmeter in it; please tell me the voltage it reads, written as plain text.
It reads 14 V
